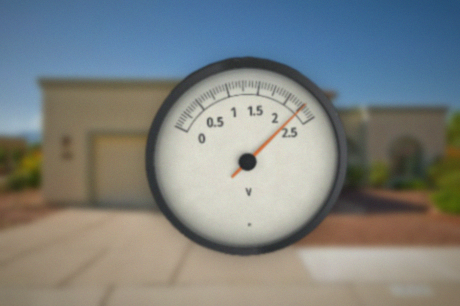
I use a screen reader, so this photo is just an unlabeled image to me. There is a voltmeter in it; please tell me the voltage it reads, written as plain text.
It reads 2.25 V
